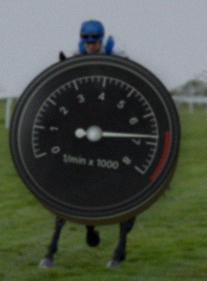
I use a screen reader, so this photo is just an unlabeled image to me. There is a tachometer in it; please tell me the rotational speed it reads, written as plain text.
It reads 6800 rpm
